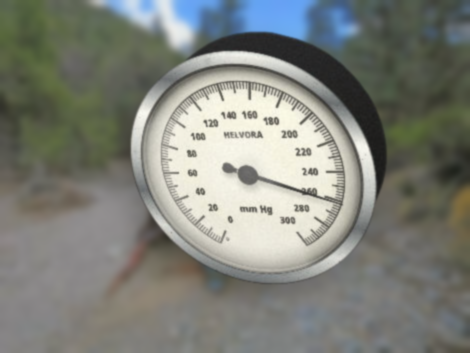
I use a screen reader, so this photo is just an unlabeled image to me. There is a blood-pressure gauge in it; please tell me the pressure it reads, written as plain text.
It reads 260 mmHg
